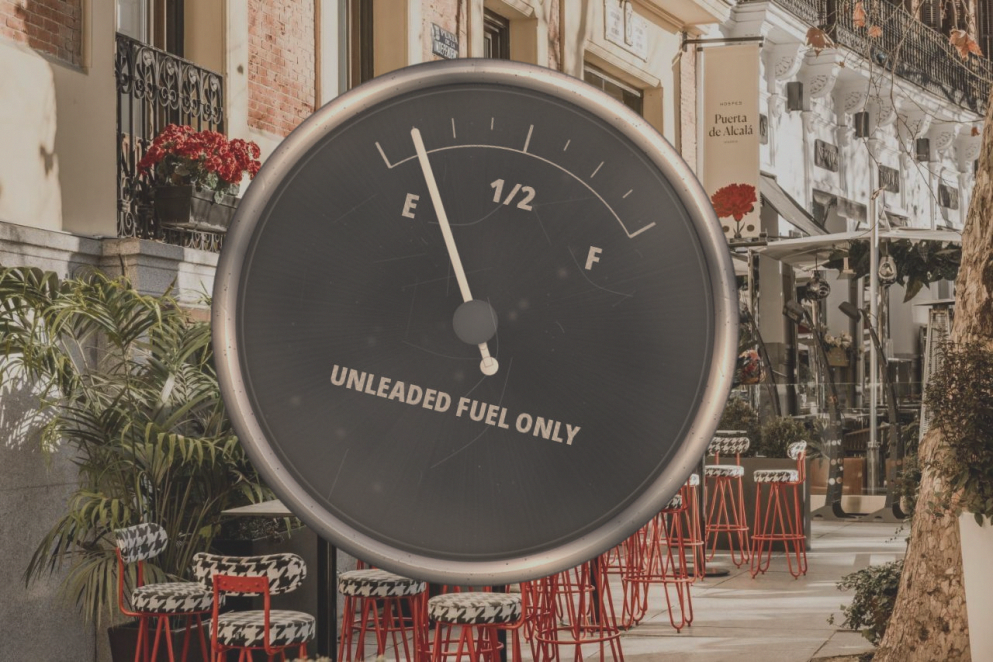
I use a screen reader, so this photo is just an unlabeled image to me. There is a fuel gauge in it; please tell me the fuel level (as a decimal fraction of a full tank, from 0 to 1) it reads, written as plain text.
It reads 0.125
